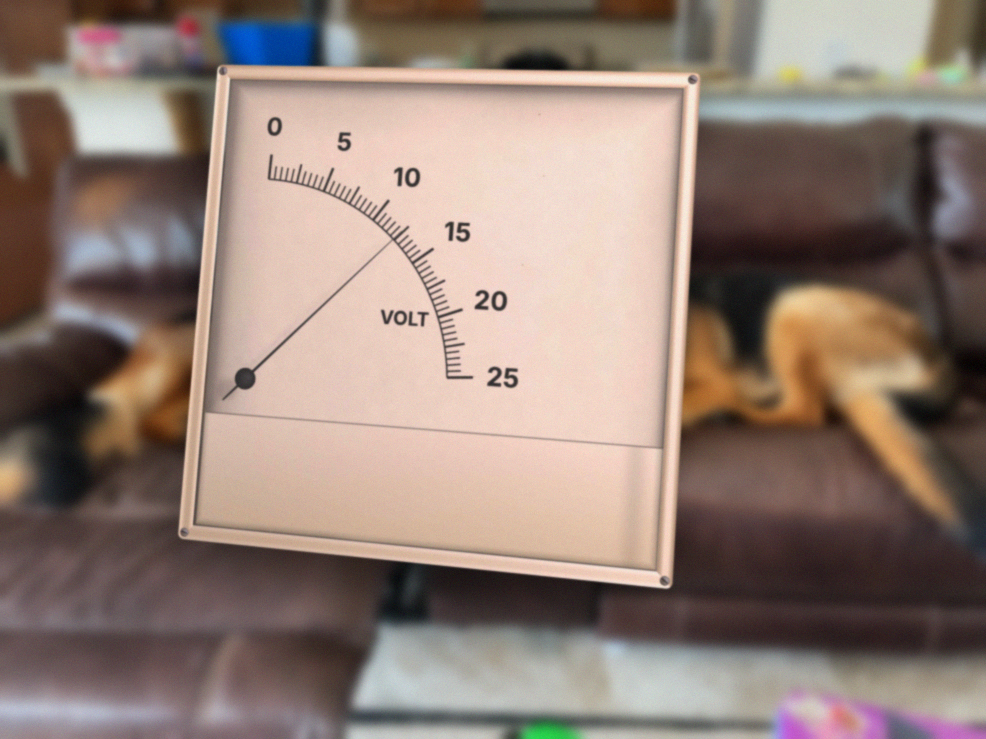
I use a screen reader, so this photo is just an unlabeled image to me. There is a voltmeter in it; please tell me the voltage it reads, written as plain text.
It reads 12.5 V
